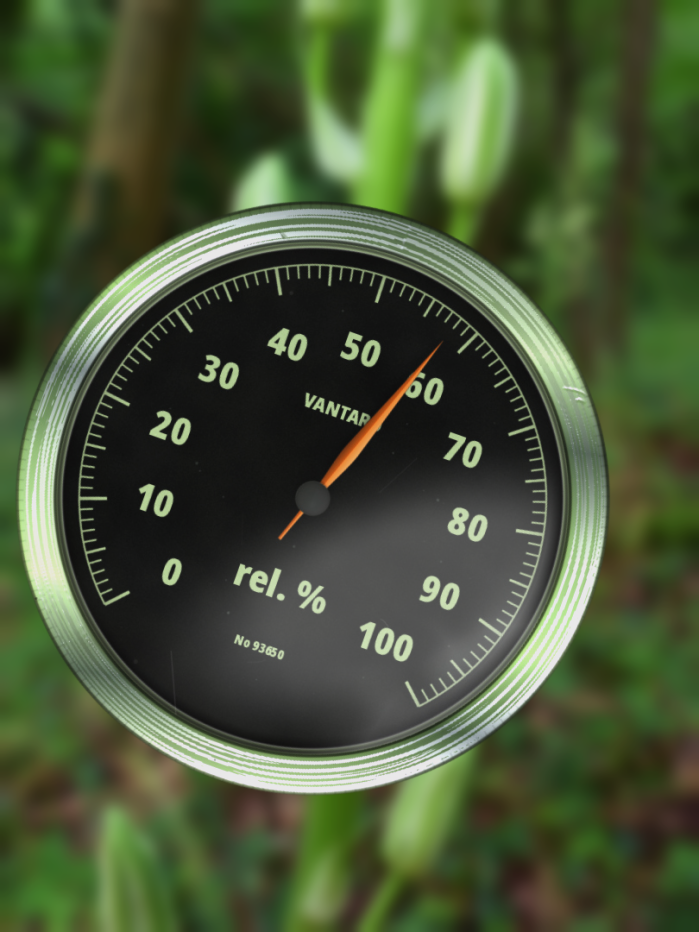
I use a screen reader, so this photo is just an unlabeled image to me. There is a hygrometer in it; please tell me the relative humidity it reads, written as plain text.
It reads 58 %
